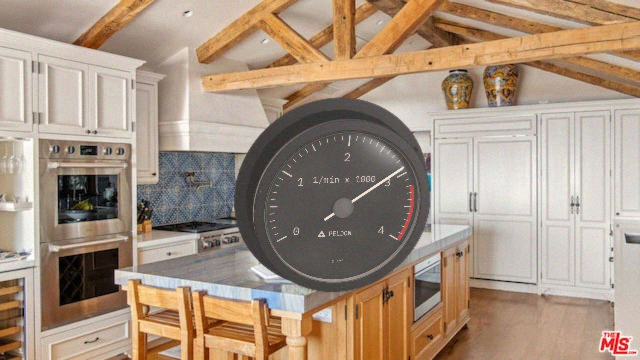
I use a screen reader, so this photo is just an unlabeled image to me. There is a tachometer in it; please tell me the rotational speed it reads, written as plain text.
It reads 2900 rpm
